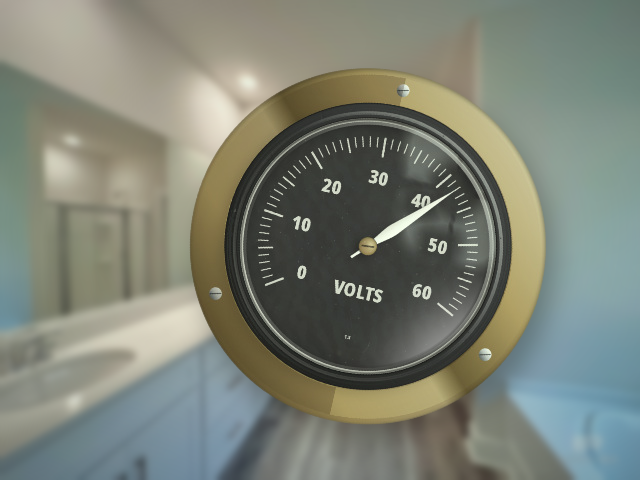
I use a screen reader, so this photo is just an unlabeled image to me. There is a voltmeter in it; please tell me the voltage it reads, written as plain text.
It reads 42 V
